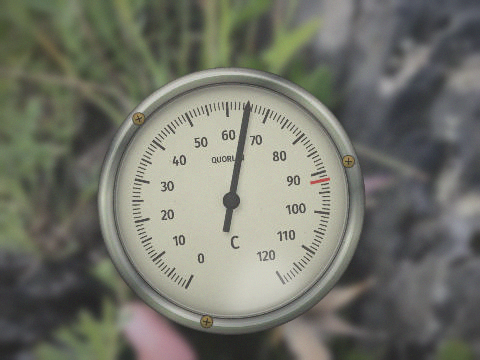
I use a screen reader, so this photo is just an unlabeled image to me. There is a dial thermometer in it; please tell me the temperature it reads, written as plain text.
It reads 65 °C
